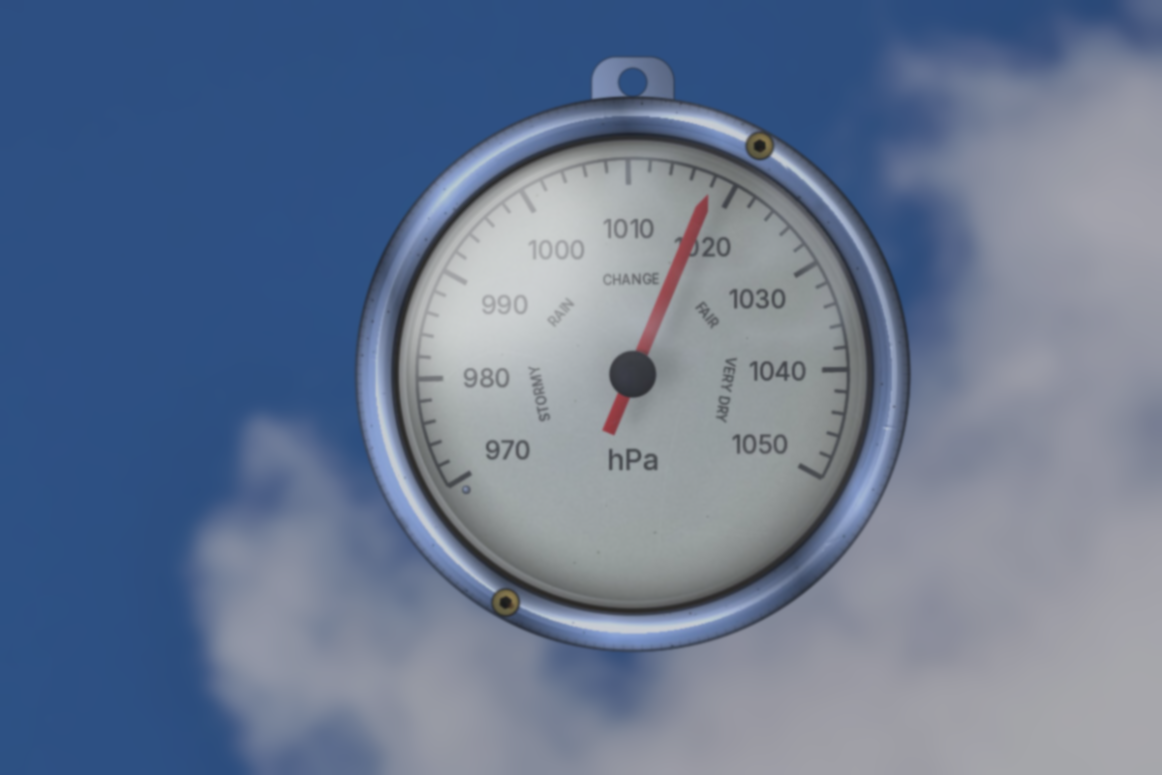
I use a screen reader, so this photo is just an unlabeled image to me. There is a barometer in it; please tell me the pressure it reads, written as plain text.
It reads 1018 hPa
